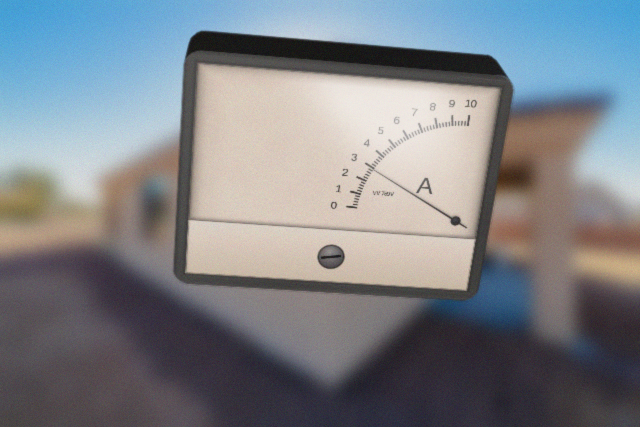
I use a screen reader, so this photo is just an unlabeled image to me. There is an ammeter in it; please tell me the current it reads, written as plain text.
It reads 3 A
